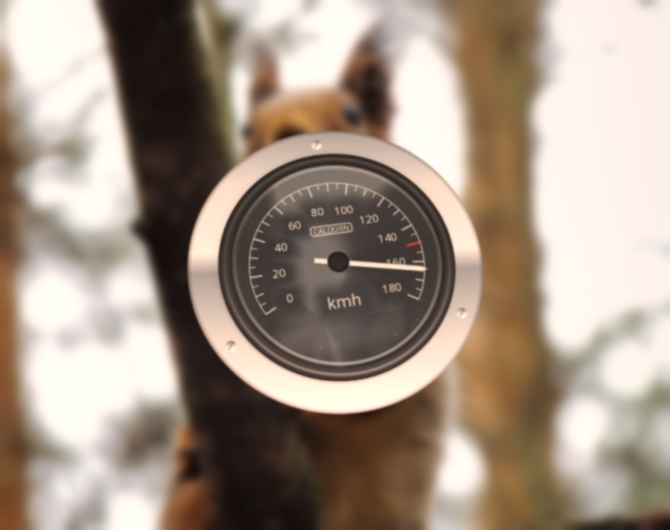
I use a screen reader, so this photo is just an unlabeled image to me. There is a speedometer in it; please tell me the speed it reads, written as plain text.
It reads 165 km/h
